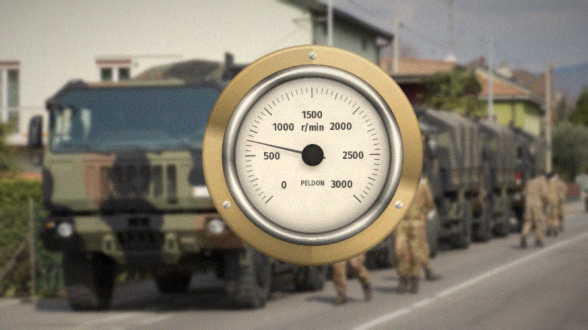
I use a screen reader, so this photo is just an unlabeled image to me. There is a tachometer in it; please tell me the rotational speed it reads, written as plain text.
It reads 650 rpm
